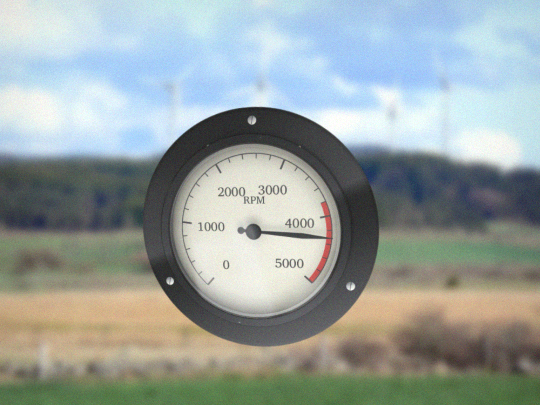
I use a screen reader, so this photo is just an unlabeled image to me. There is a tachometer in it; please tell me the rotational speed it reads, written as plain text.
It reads 4300 rpm
